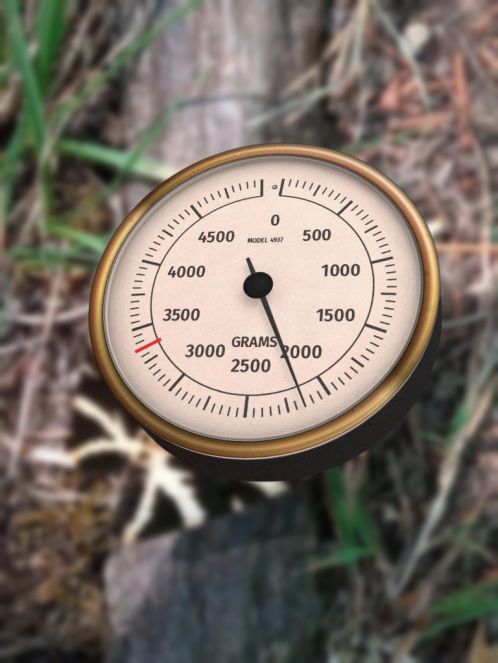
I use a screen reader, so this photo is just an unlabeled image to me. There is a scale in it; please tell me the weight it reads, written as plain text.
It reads 2150 g
